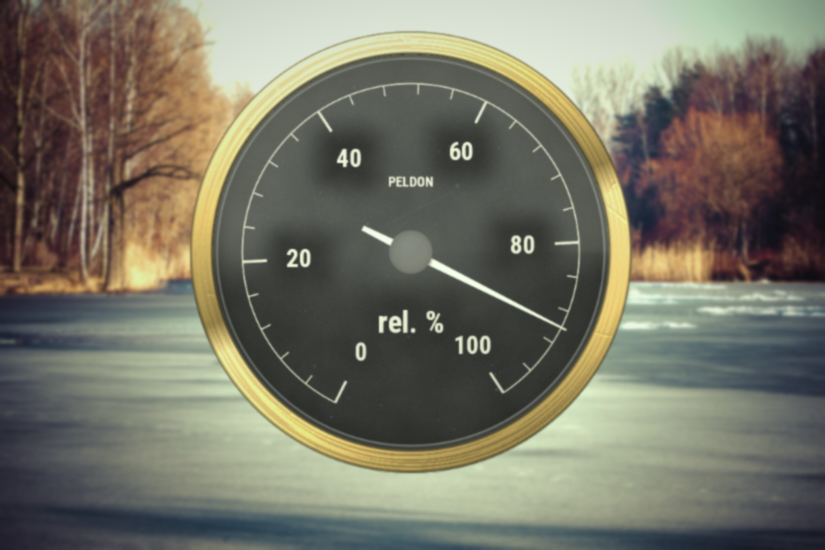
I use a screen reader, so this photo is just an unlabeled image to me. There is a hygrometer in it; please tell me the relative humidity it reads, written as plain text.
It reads 90 %
